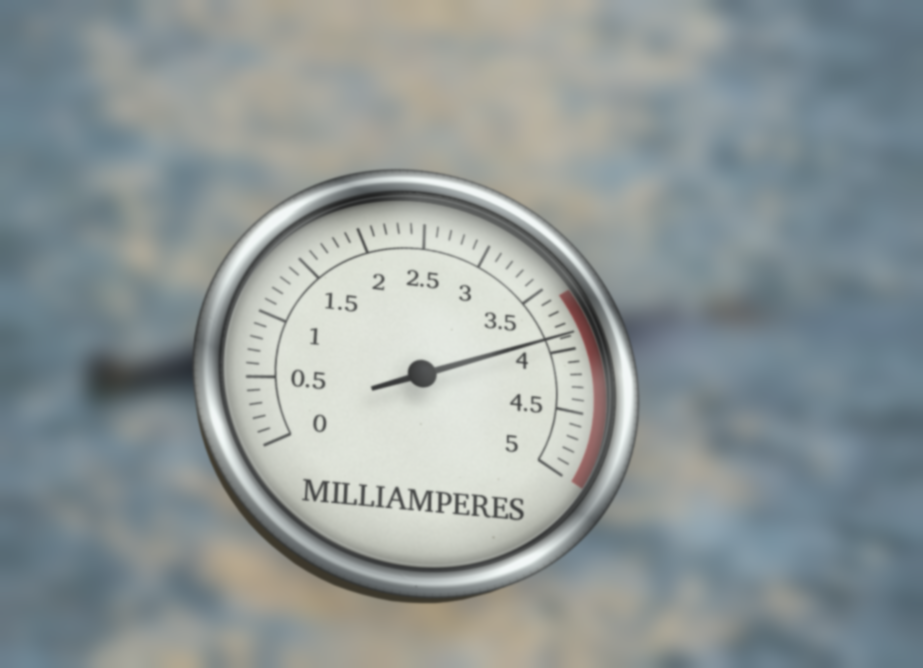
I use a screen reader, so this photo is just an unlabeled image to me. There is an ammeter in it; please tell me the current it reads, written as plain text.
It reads 3.9 mA
